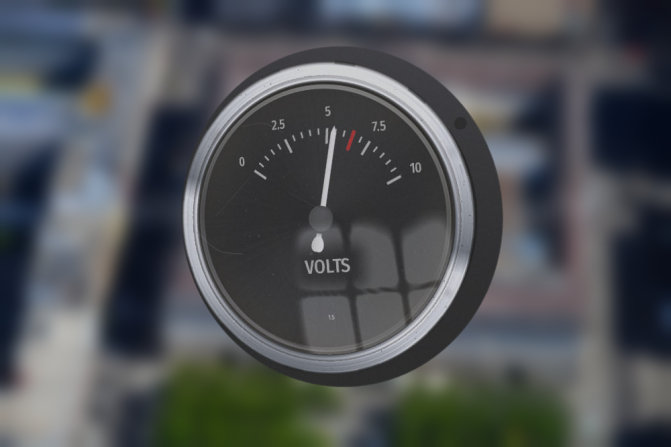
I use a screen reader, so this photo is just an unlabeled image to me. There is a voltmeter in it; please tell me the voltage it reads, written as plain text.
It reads 5.5 V
